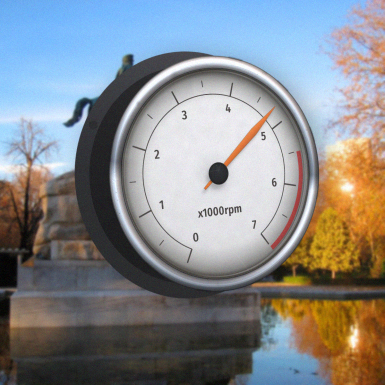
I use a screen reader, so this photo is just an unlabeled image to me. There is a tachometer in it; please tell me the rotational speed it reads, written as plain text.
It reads 4750 rpm
